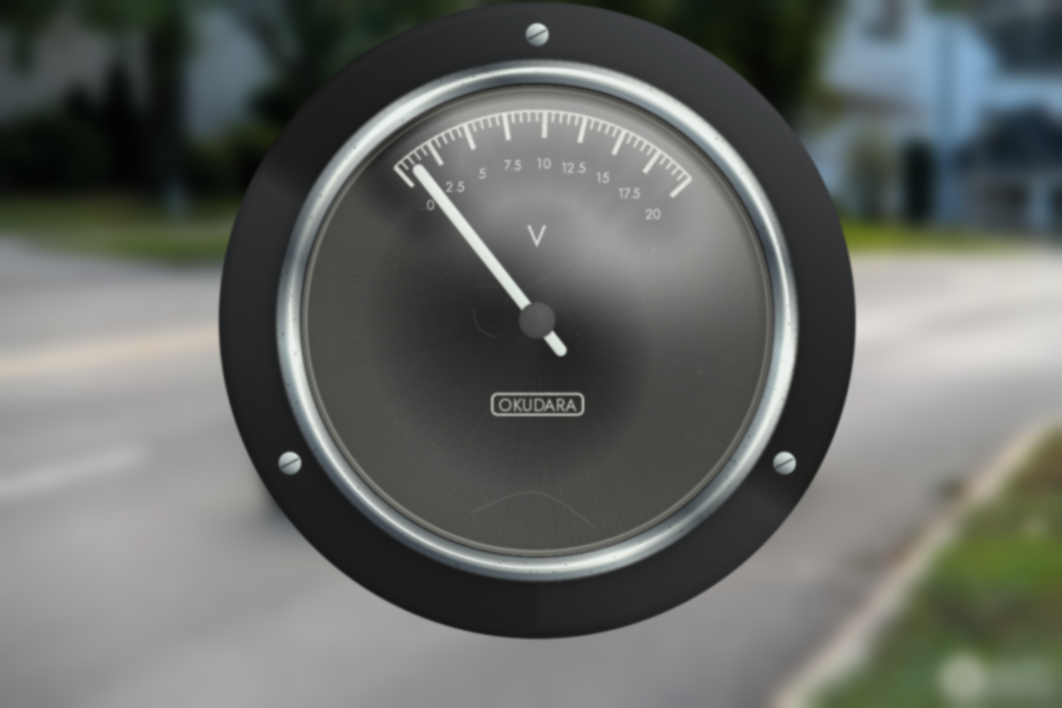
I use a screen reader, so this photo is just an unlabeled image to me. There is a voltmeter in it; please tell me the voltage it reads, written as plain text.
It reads 1 V
